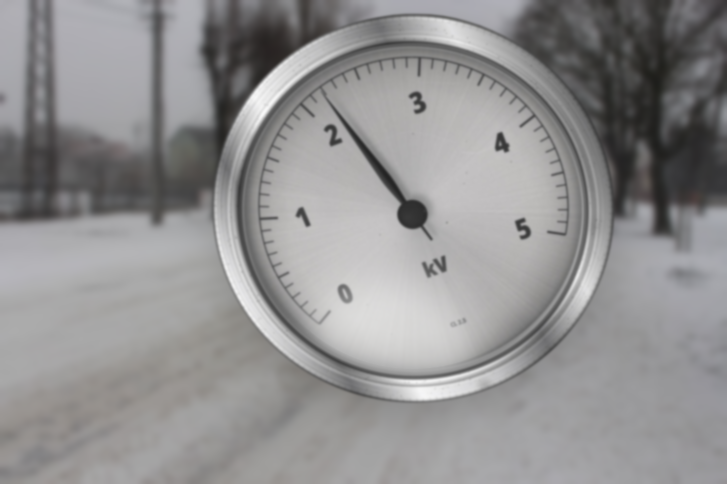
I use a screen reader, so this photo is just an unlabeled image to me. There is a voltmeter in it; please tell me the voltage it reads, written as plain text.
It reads 2.2 kV
